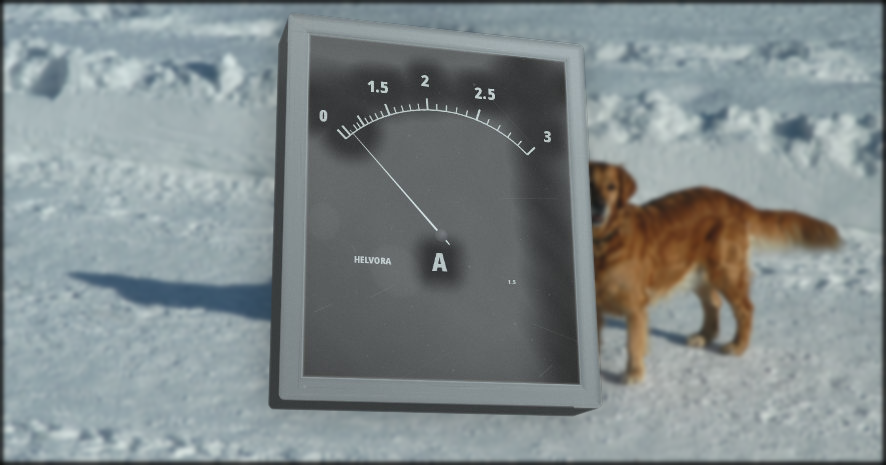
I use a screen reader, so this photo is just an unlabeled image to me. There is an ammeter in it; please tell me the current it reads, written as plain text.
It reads 0.5 A
